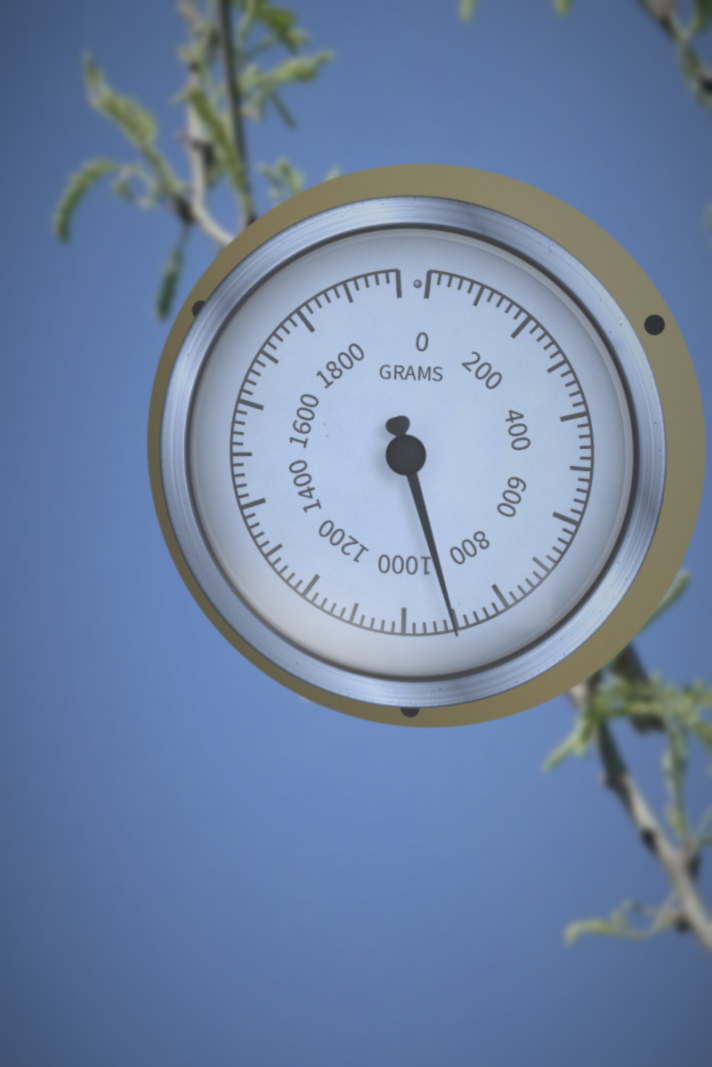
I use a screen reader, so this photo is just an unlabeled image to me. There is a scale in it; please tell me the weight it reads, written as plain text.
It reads 900 g
